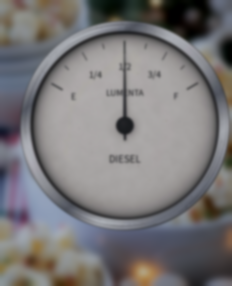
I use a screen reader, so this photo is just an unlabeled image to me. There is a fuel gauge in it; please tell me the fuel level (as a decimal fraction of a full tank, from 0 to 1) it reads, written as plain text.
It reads 0.5
